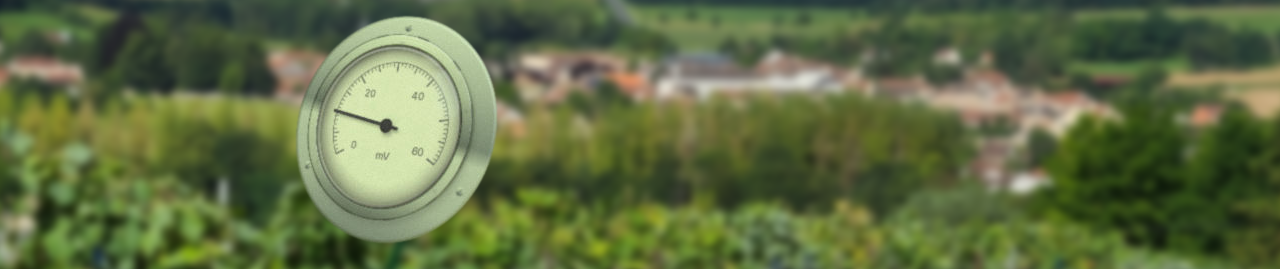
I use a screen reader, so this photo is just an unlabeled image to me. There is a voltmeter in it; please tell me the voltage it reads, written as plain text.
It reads 10 mV
